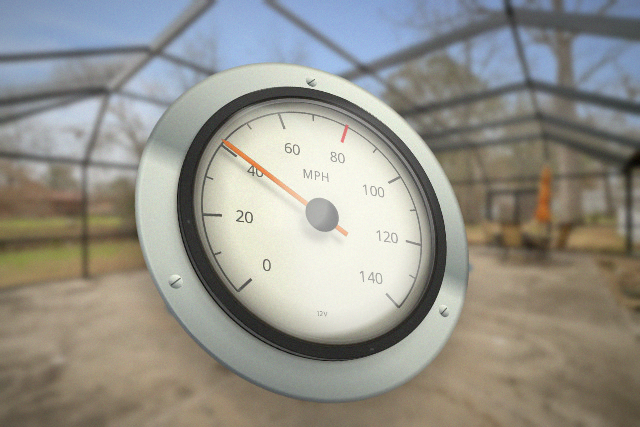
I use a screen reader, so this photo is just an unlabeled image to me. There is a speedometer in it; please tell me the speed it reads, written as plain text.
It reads 40 mph
